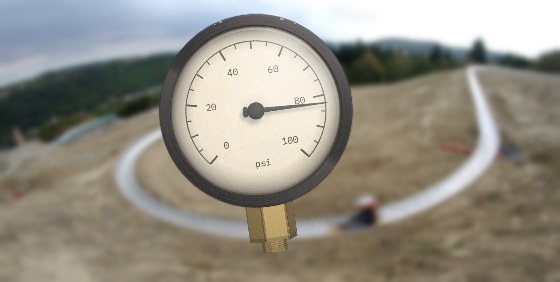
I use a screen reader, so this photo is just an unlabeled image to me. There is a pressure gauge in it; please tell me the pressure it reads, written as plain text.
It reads 82.5 psi
